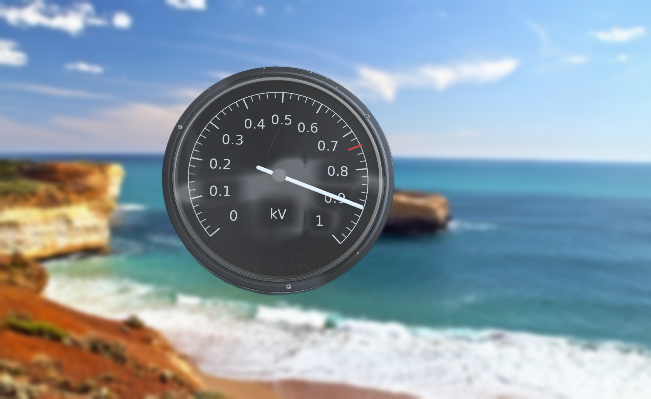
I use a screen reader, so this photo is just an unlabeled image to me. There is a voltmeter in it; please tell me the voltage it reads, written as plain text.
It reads 0.9 kV
